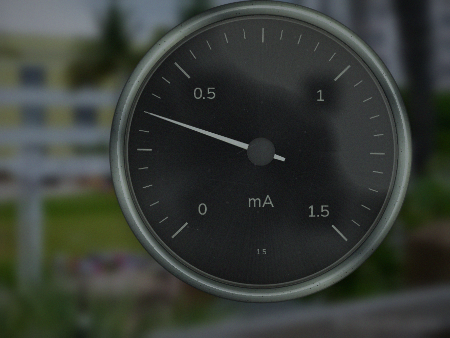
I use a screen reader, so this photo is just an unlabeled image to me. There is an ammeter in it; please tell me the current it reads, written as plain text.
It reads 0.35 mA
